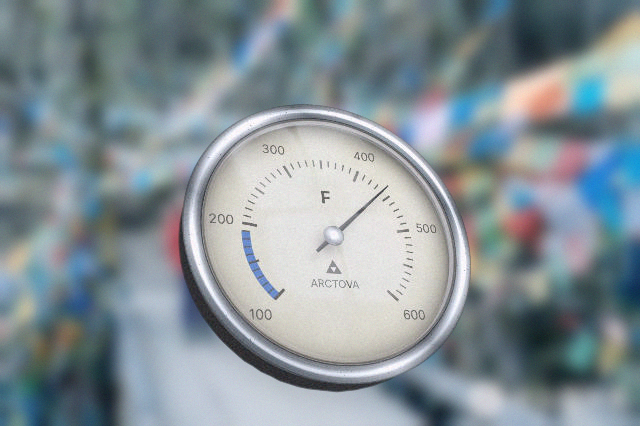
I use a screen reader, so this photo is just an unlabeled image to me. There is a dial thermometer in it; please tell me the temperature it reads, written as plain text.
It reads 440 °F
